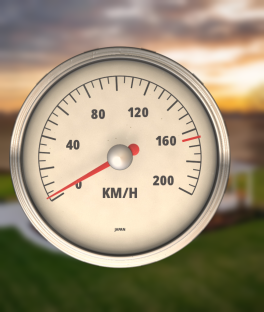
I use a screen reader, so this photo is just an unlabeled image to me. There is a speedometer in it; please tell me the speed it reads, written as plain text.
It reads 2.5 km/h
